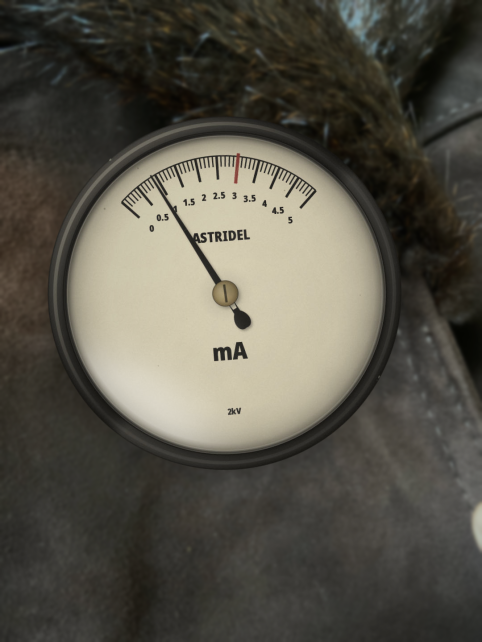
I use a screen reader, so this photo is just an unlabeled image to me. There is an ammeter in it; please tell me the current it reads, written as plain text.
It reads 0.9 mA
